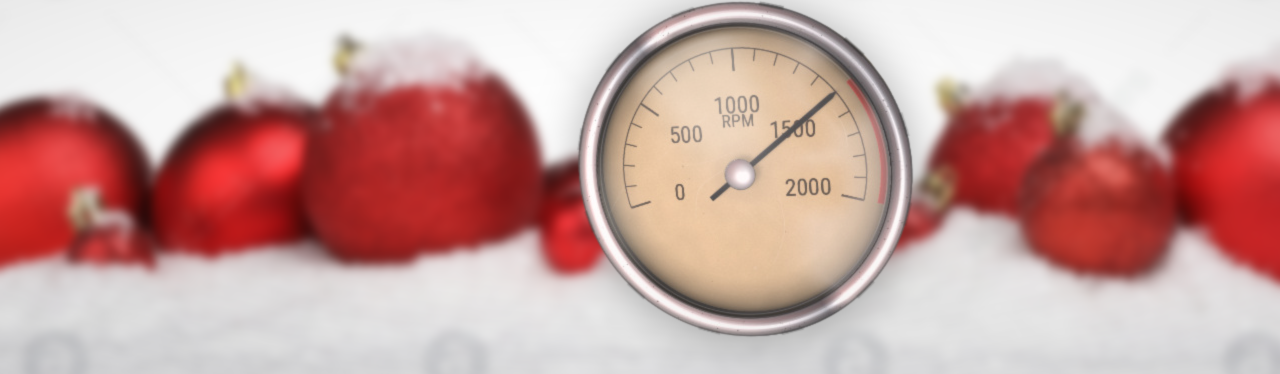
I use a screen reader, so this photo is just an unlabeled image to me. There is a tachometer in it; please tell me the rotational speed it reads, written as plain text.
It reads 1500 rpm
